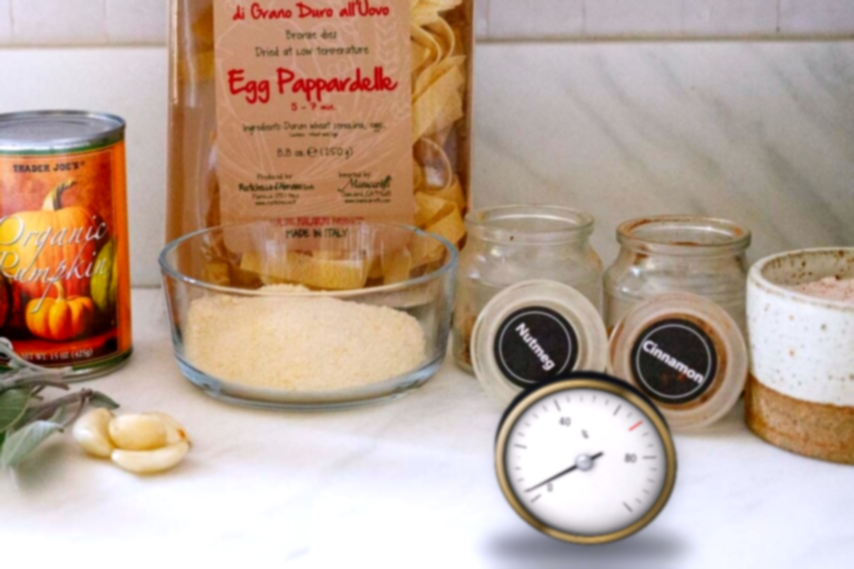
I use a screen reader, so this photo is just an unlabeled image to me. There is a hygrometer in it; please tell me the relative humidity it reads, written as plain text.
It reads 4 %
